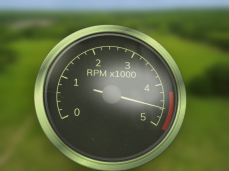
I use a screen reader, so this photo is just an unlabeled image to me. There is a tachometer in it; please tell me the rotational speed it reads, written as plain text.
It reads 4600 rpm
